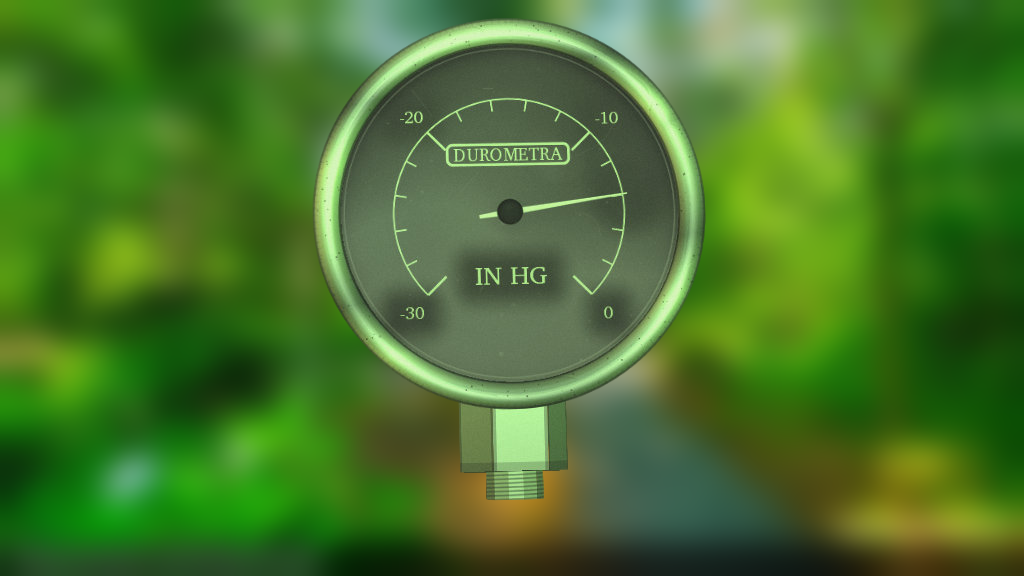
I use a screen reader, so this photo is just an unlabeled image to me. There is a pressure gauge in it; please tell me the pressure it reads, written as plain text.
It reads -6 inHg
